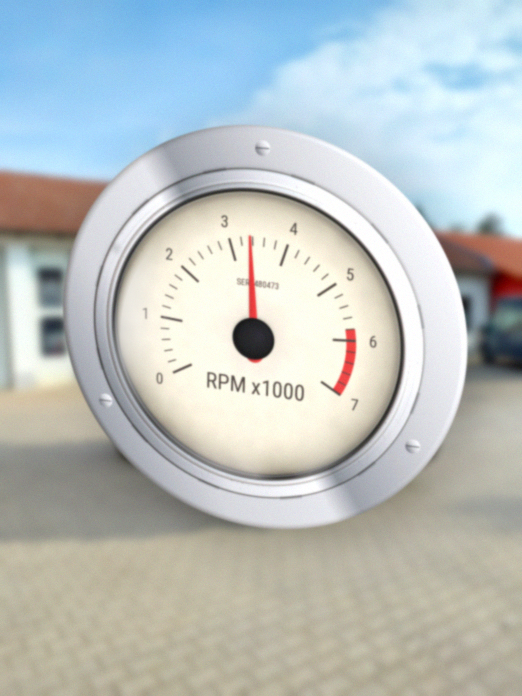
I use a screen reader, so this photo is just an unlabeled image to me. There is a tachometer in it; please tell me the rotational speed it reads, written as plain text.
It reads 3400 rpm
